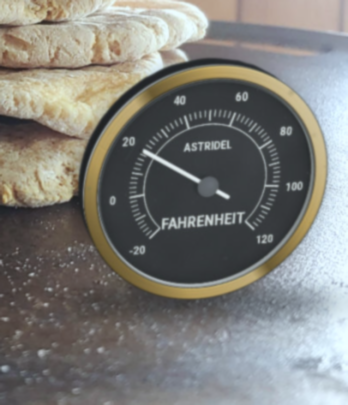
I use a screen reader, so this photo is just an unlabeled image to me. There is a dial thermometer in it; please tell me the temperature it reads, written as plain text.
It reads 20 °F
